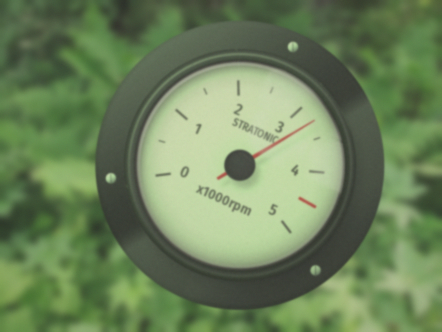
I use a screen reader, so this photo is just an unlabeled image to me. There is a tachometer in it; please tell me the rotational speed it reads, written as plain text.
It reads 3250 rpm
